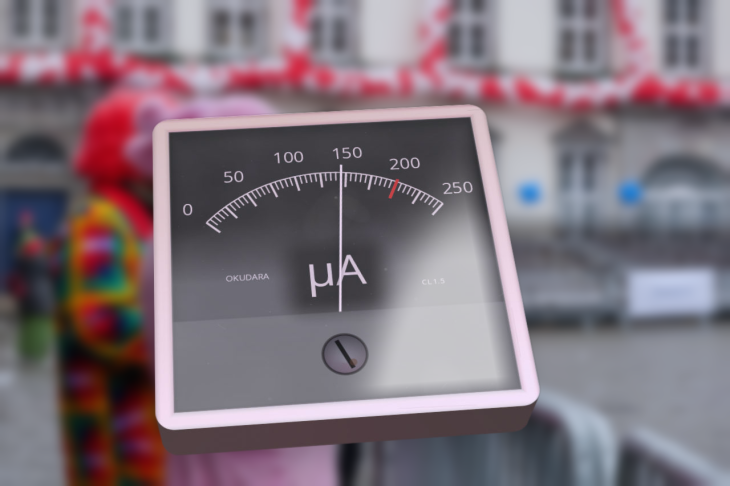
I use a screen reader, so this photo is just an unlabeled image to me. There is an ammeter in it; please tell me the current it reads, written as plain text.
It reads 145 µA
